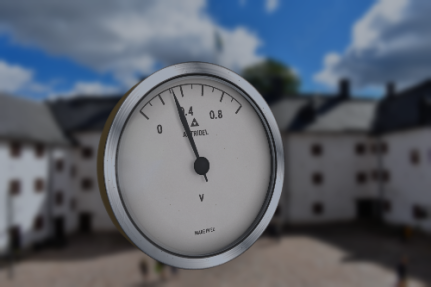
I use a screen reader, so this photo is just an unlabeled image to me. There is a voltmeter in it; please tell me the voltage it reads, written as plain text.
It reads 0.3 V
